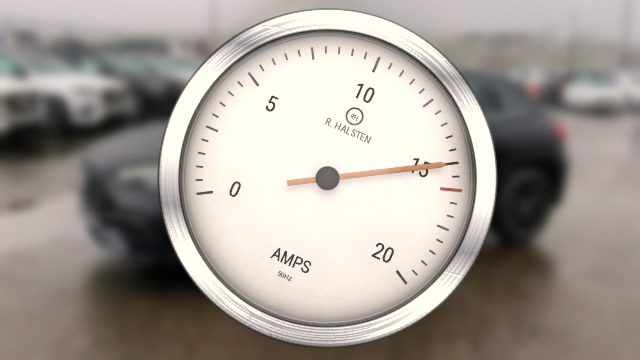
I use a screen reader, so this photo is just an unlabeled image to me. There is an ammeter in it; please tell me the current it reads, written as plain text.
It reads 15 A
